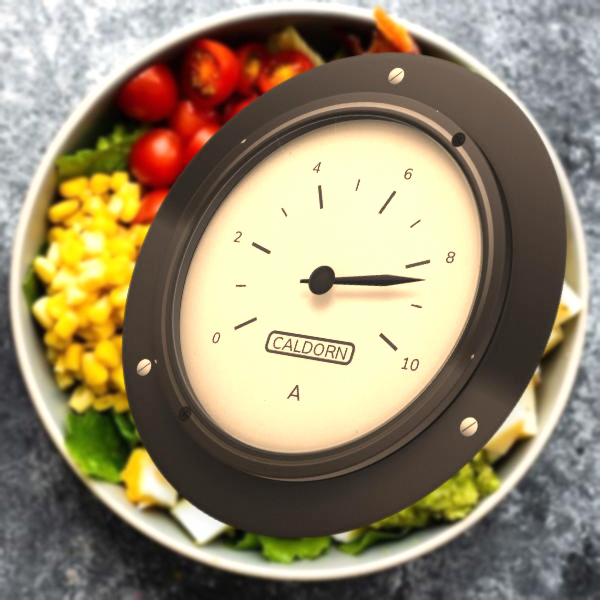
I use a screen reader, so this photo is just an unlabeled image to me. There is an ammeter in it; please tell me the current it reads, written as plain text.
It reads 8.5 A
